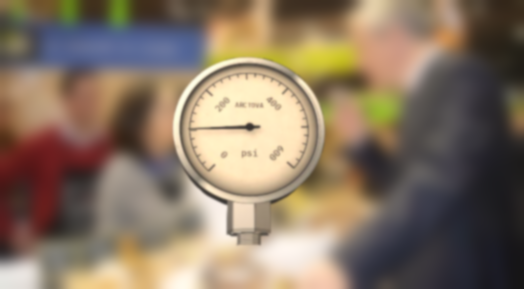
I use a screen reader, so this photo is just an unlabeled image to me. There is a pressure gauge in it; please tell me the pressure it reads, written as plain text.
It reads 100 psi
